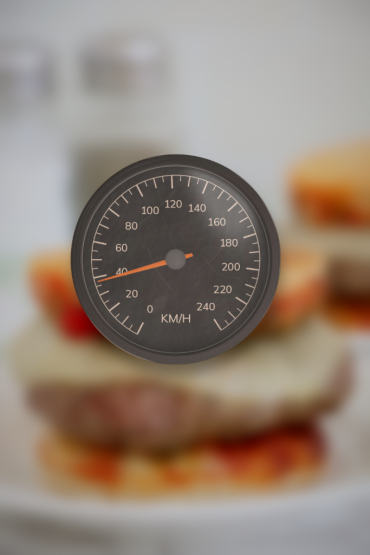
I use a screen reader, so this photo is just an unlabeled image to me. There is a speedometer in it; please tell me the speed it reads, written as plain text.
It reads 37.5 km/h
